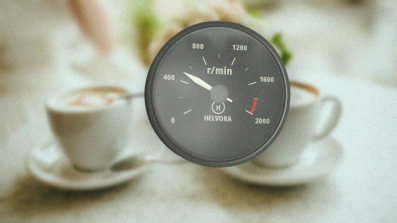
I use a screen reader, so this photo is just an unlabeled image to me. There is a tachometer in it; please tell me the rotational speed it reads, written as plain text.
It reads 500 rpm
